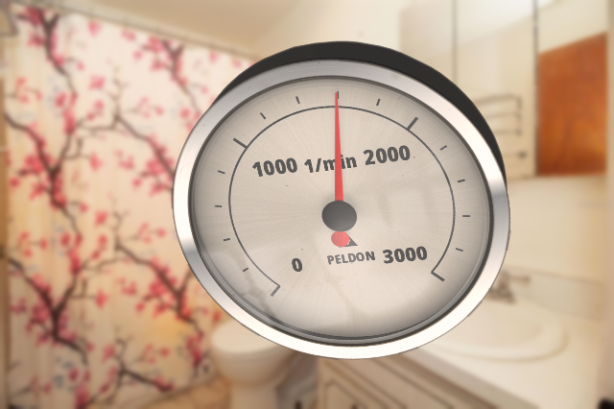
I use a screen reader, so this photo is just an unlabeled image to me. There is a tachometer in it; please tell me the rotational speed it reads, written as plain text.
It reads 1600 rpm
